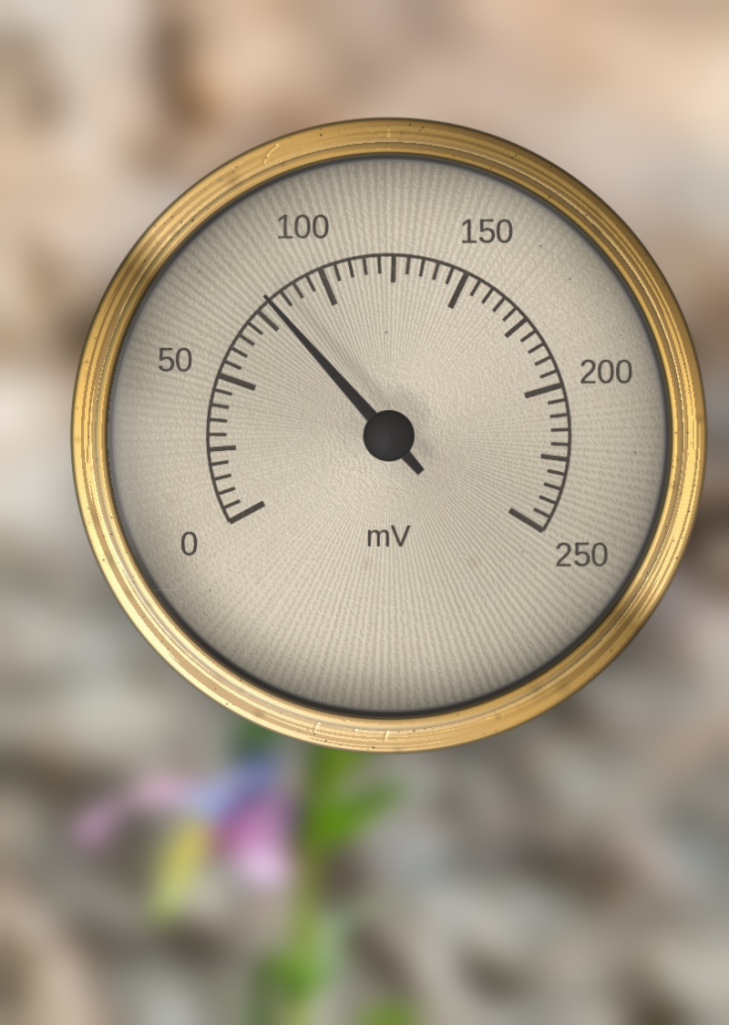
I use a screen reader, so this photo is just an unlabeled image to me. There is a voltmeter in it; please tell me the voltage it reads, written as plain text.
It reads 80 mV
